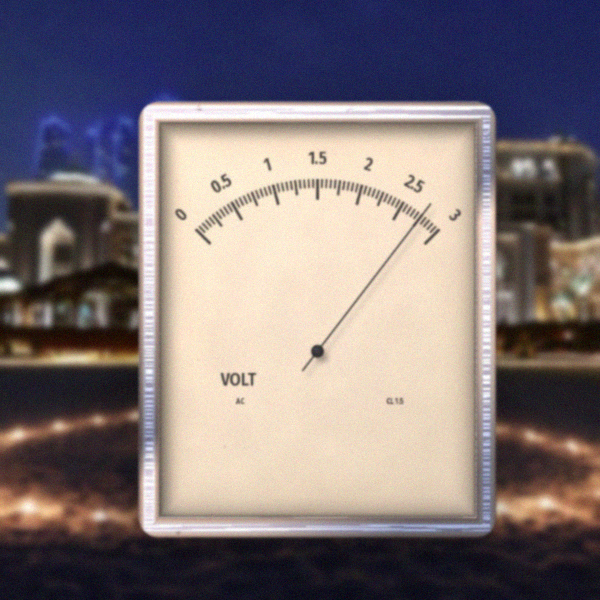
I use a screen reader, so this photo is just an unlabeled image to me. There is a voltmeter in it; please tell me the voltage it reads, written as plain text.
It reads 2.75 V
